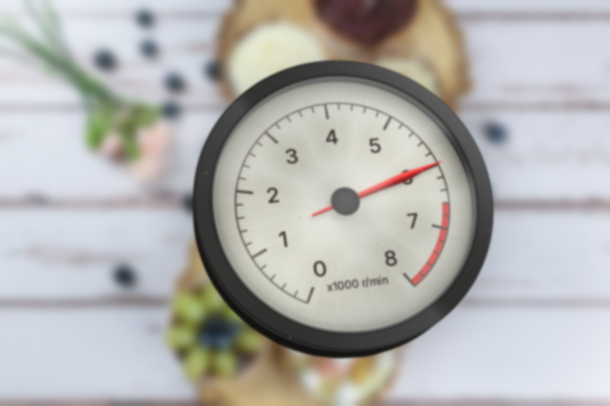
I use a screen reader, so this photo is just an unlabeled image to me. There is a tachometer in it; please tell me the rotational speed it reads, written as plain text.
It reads 6000 rpm
